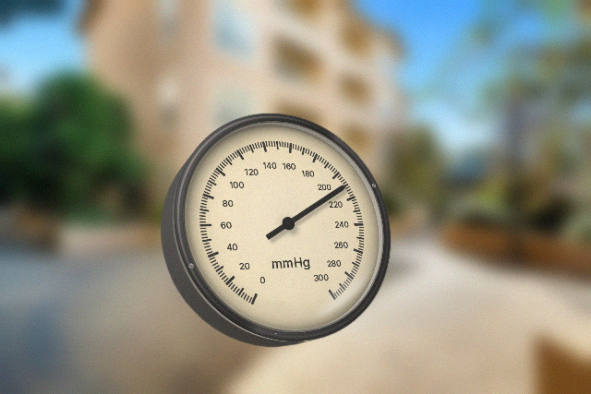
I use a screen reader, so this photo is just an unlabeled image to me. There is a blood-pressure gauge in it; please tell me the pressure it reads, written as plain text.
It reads 210 mmHg
